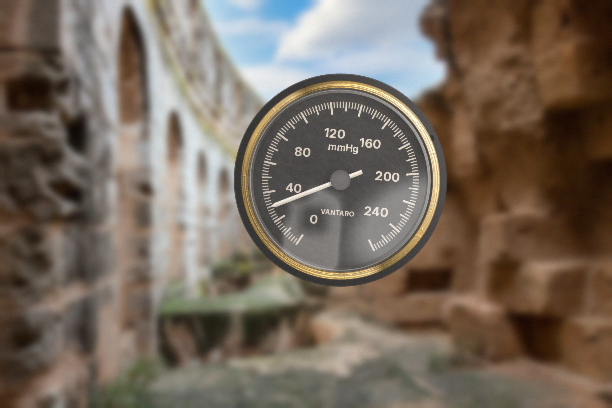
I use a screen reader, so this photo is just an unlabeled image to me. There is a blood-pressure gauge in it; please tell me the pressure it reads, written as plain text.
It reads 30 mmHg
